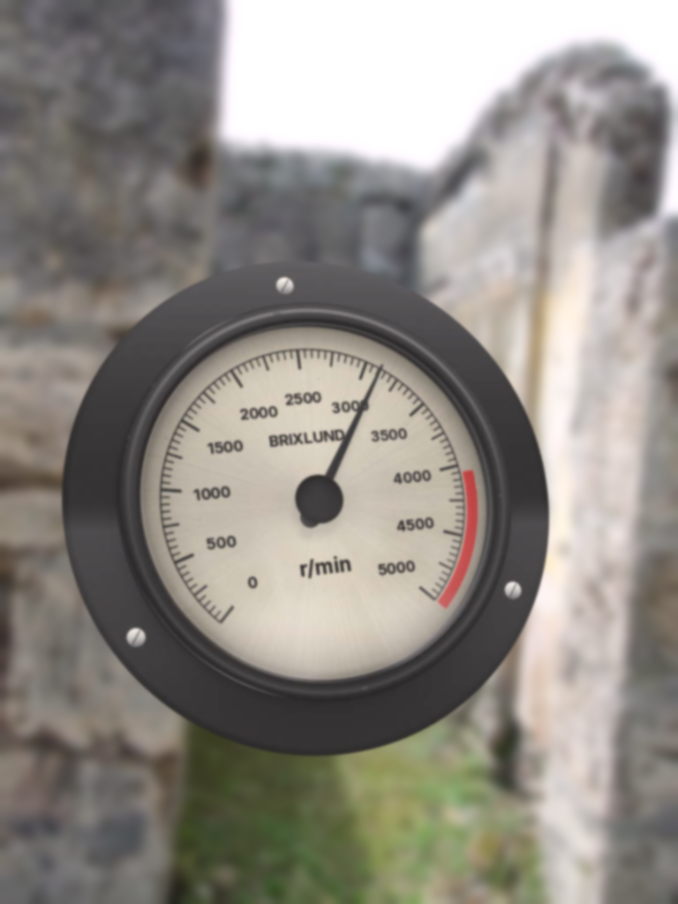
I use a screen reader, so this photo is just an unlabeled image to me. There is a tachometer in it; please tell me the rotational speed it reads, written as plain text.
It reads 3100 rpm
